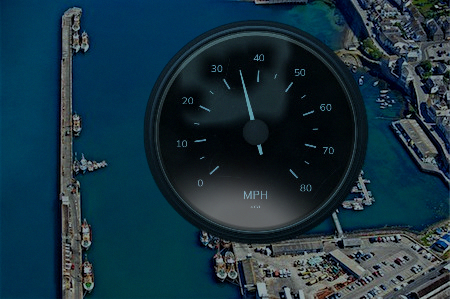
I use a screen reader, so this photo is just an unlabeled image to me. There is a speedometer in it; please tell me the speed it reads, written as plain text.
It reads 35 mph
